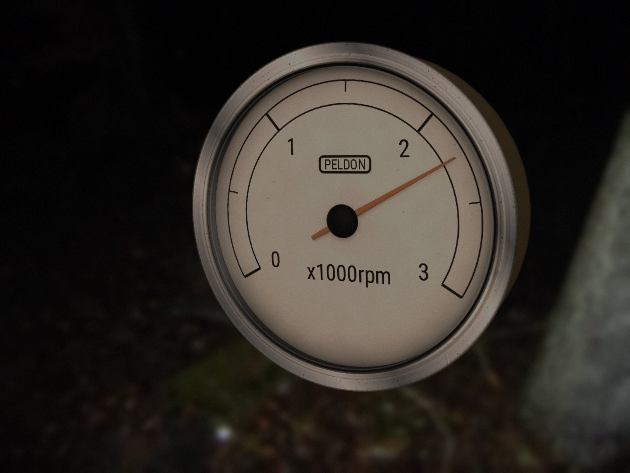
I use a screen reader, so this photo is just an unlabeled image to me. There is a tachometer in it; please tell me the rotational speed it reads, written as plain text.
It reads 2250 rpm
